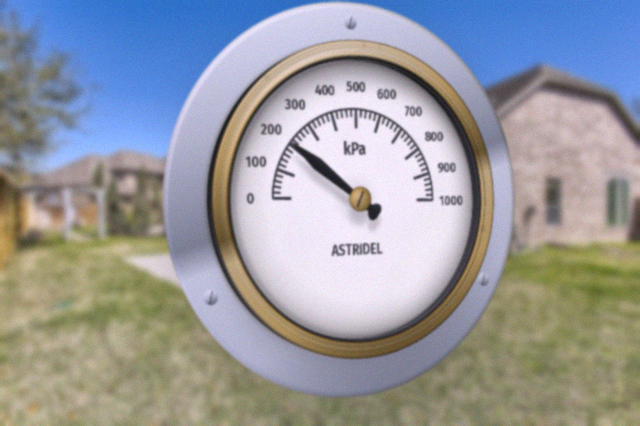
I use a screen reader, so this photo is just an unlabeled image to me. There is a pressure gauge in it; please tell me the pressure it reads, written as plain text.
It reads 200 kPa
